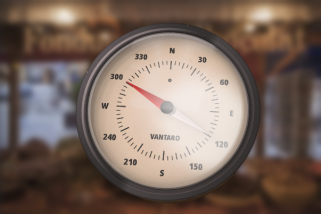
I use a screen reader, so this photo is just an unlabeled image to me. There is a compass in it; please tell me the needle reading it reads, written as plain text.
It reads 300 °
